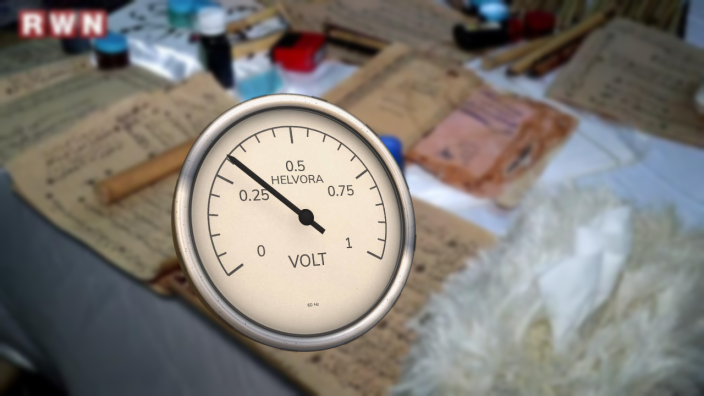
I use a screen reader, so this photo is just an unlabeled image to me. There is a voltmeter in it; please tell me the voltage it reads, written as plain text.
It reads 0.3 V
